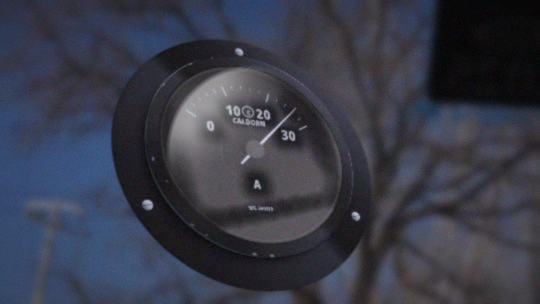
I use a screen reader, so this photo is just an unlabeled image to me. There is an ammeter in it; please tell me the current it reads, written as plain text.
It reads 26 A
